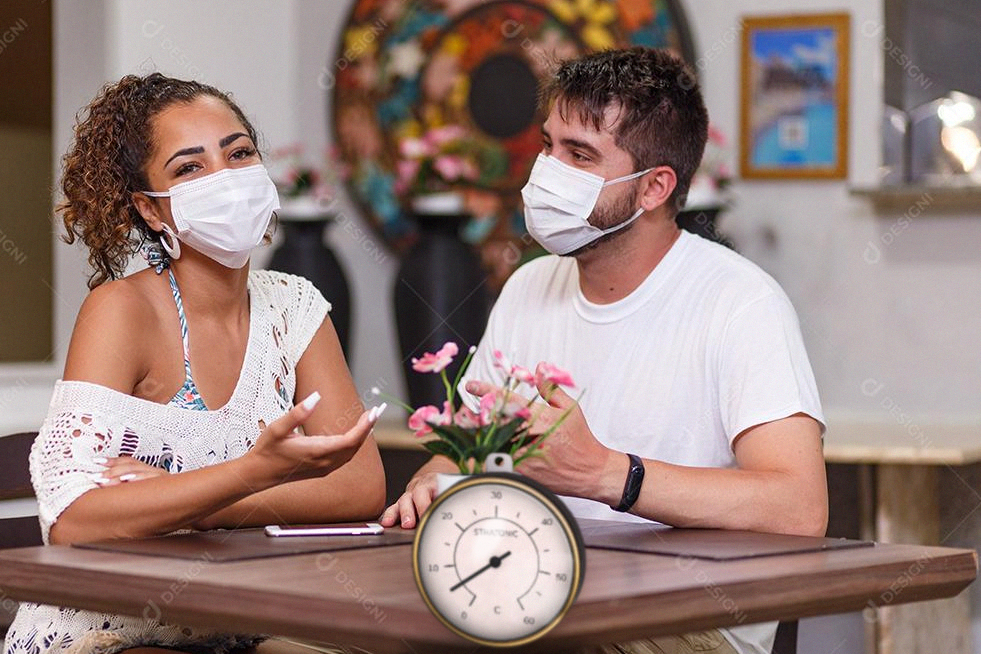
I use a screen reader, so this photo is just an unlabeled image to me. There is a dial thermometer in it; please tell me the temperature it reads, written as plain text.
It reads 5 °C
